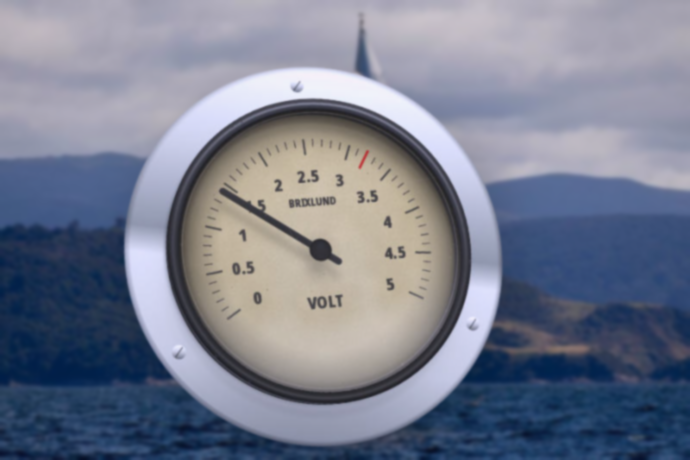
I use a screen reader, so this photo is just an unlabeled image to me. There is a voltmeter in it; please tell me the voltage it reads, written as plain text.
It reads 1.4 V
